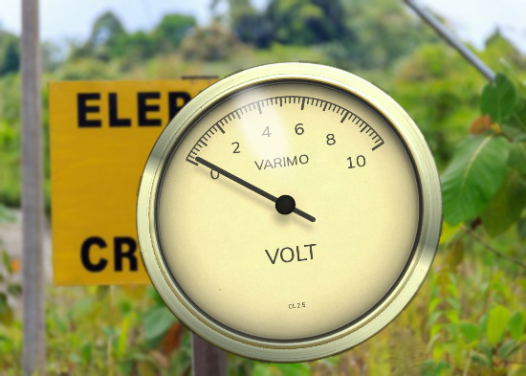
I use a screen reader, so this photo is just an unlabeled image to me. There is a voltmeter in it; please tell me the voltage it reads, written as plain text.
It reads 0.2 V
